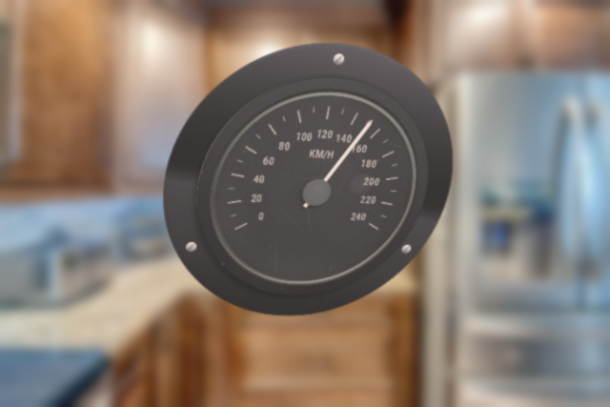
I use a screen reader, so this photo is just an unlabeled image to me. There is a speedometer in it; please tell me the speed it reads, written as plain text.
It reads 150 km/h
